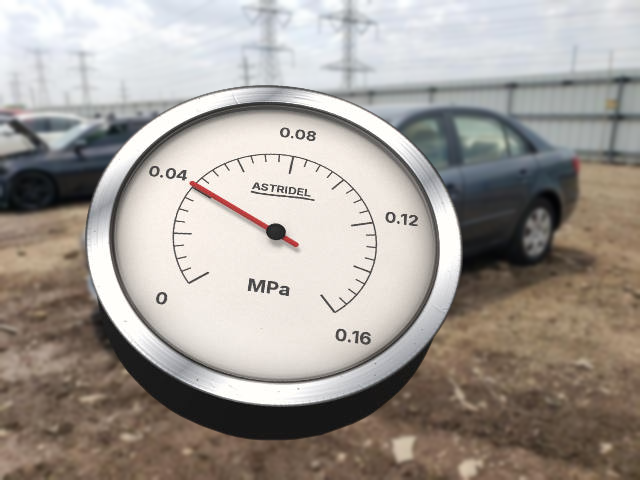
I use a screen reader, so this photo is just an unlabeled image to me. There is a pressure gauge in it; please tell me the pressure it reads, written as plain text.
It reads 0.04 MPa
